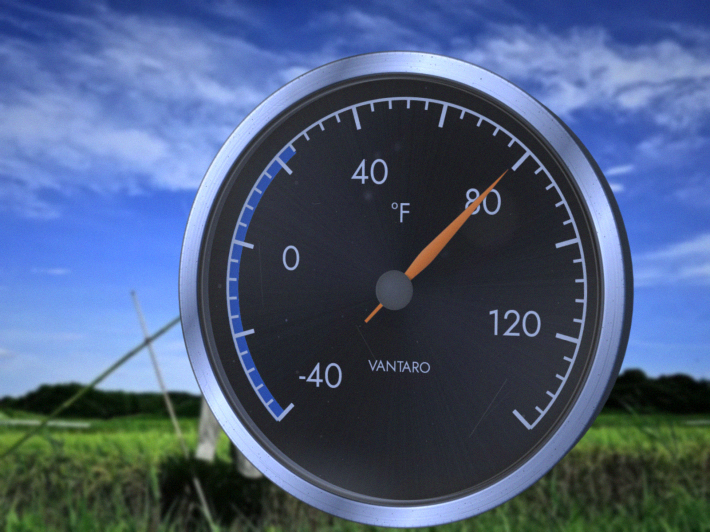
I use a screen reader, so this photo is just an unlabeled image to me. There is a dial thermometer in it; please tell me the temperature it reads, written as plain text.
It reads 80 °F
